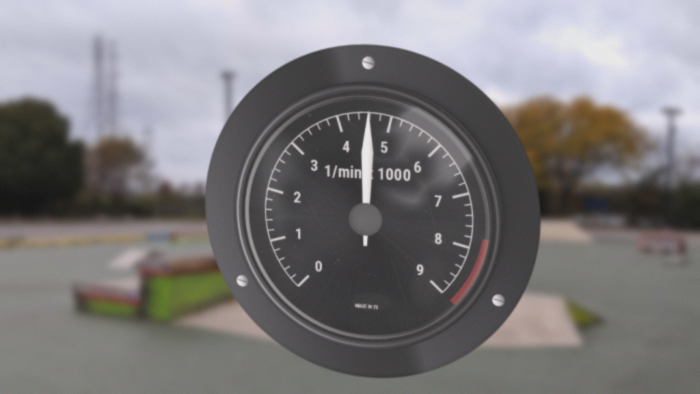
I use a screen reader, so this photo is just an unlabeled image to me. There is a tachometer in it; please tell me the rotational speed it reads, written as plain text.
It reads 4600 rpm
